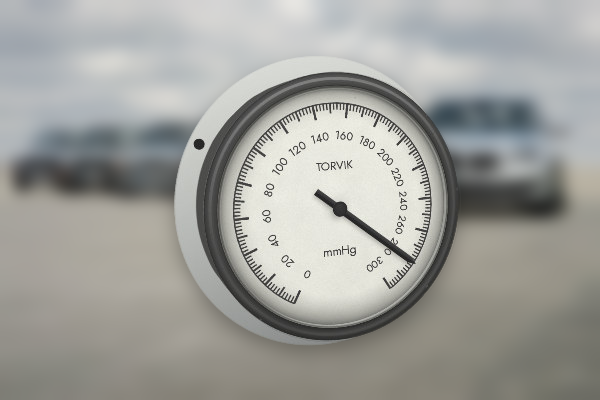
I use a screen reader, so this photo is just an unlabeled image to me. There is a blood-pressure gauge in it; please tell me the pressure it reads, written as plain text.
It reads 280 mmHg
